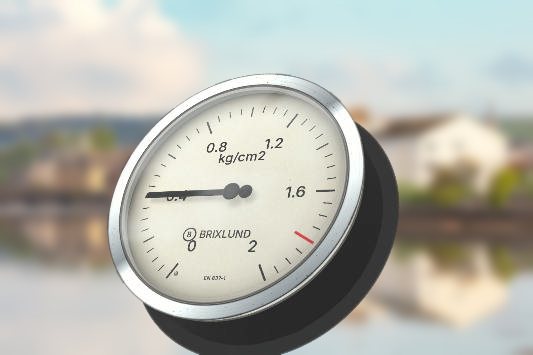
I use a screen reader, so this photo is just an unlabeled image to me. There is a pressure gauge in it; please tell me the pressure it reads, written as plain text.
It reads 0.4 kg/cm²
